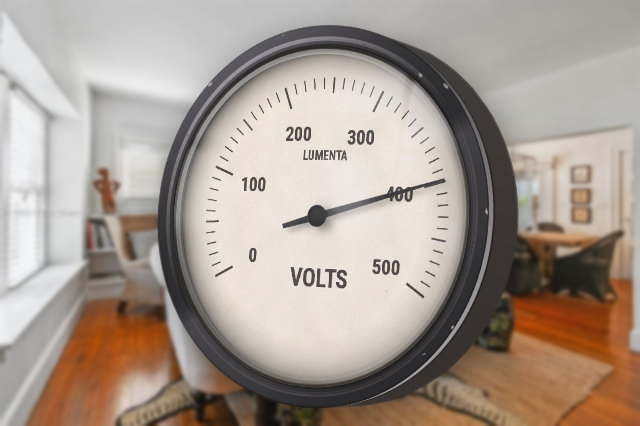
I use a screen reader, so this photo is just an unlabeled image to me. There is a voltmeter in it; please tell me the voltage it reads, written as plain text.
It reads 400 V
